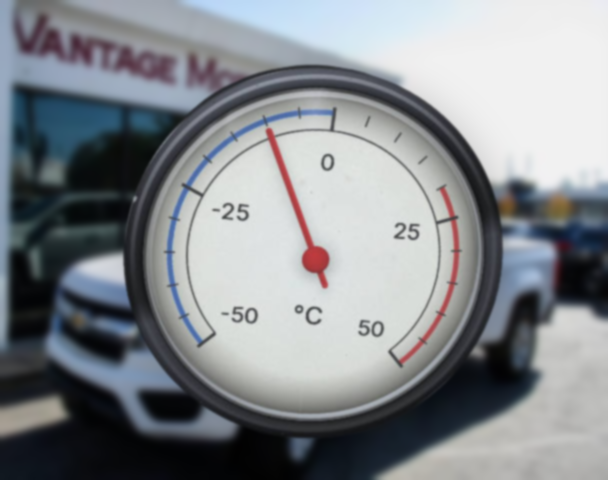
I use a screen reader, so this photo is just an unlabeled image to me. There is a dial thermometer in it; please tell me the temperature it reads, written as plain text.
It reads -10 °C
